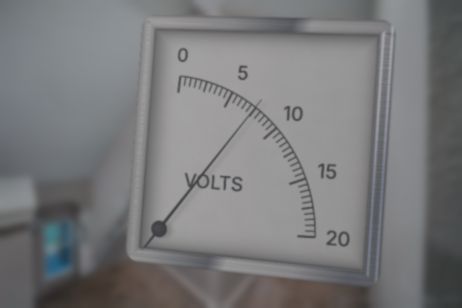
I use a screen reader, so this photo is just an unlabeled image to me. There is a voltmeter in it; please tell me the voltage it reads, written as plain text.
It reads 7.5 V
